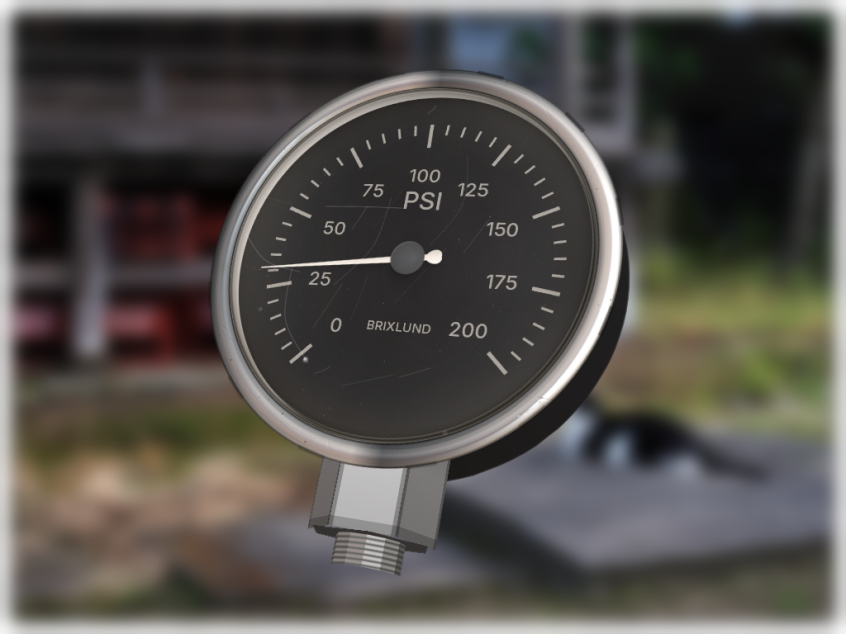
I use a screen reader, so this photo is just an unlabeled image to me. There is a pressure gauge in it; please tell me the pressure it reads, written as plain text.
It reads 30 psi
